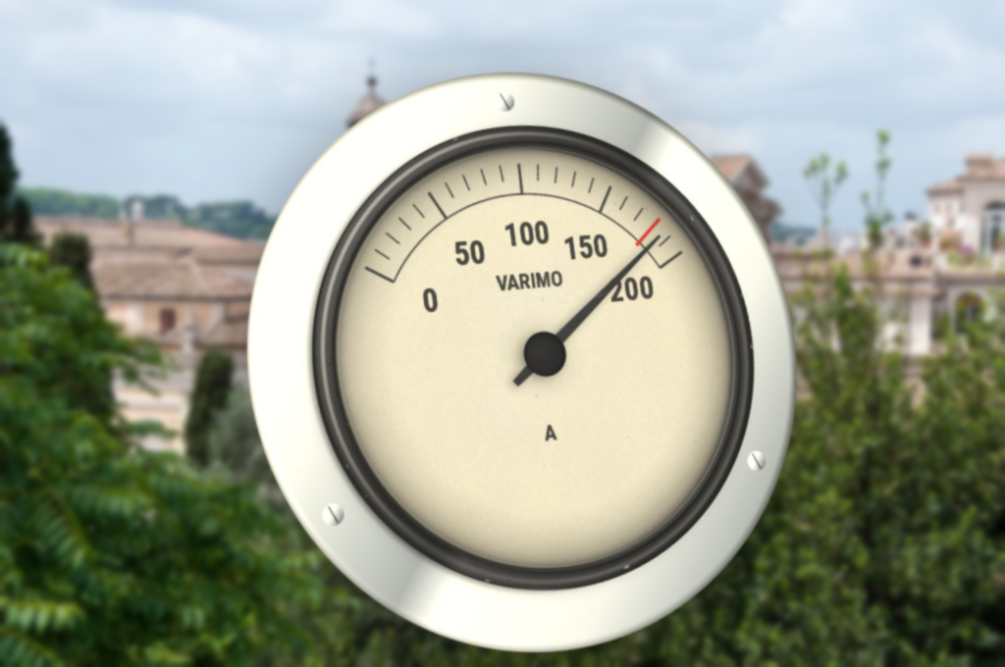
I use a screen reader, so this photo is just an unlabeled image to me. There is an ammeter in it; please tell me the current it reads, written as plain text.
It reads 185 A
